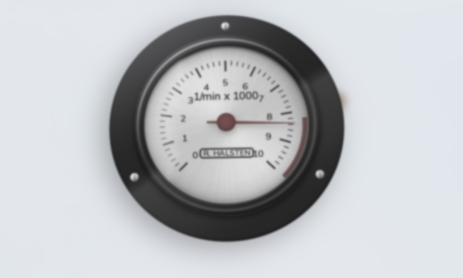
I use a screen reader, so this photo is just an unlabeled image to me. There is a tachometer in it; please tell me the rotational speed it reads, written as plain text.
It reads 8400 rpm
